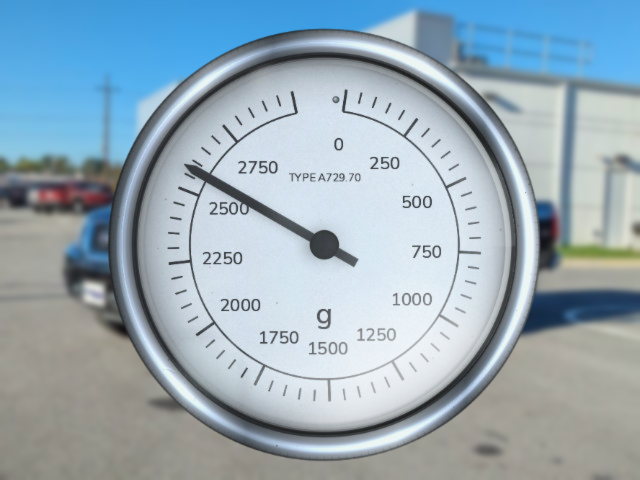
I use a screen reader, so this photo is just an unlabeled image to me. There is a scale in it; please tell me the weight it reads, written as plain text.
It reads 2575 g
